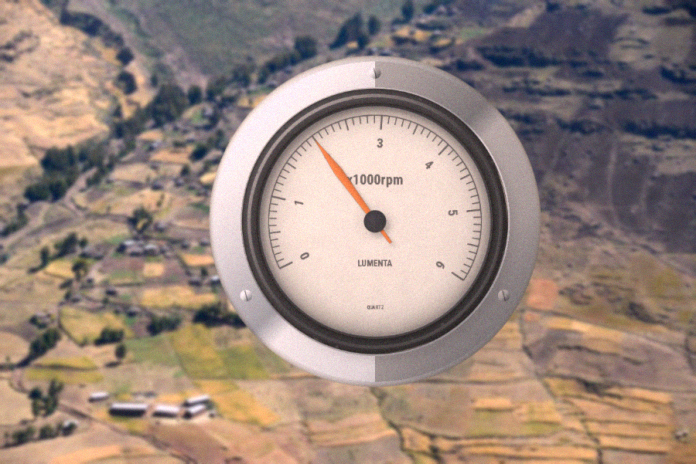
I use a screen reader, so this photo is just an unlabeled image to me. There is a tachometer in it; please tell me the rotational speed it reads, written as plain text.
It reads 2000 rpm
